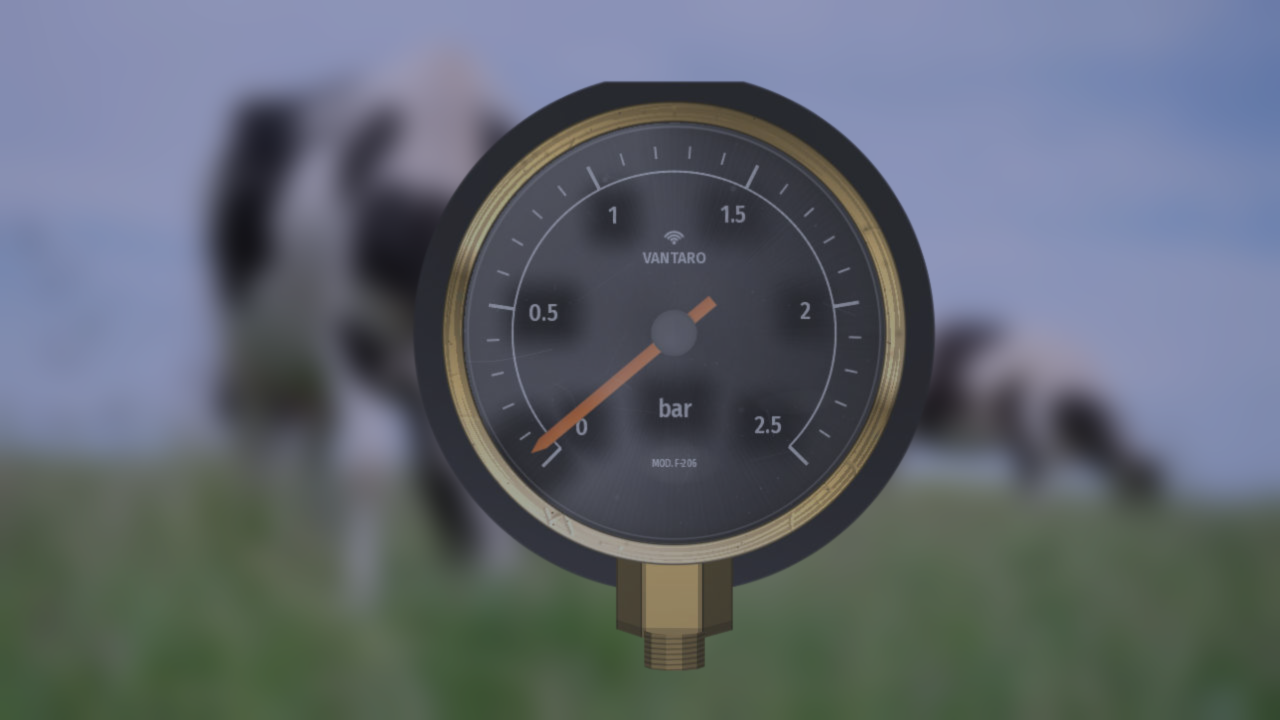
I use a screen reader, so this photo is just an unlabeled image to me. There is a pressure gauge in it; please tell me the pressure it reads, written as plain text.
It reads 0.05 bar
